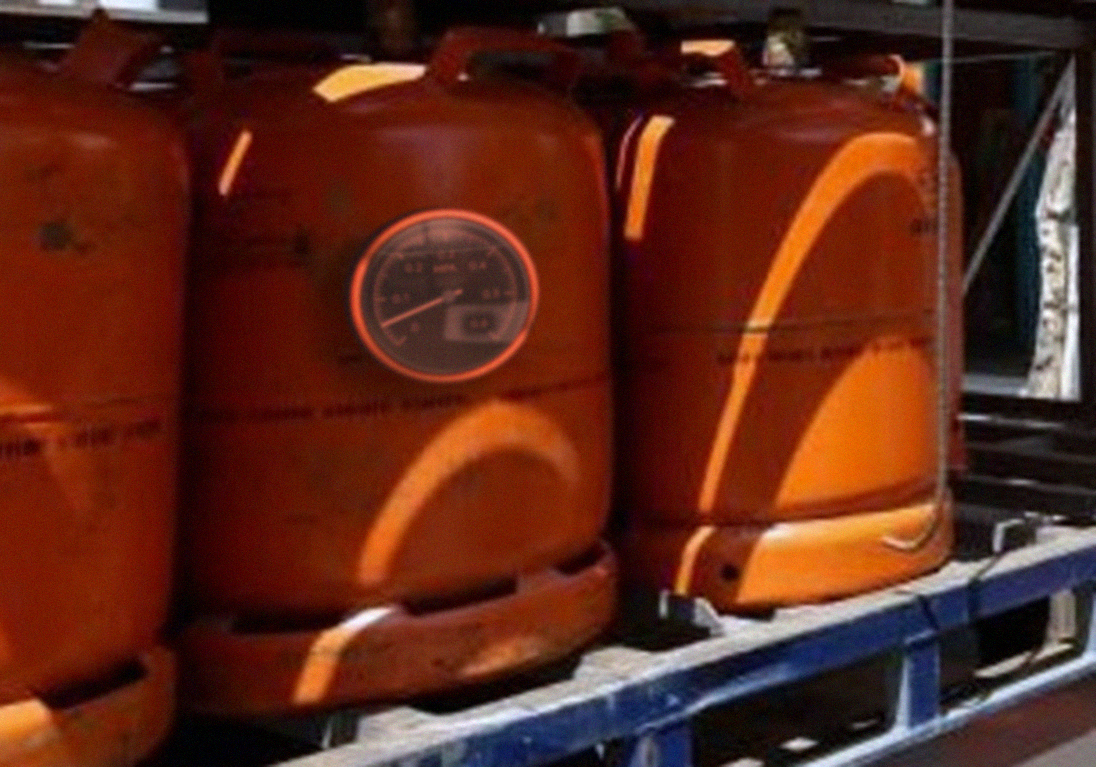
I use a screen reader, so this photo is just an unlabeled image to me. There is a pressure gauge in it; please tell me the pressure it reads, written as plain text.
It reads 0.05 MPa
